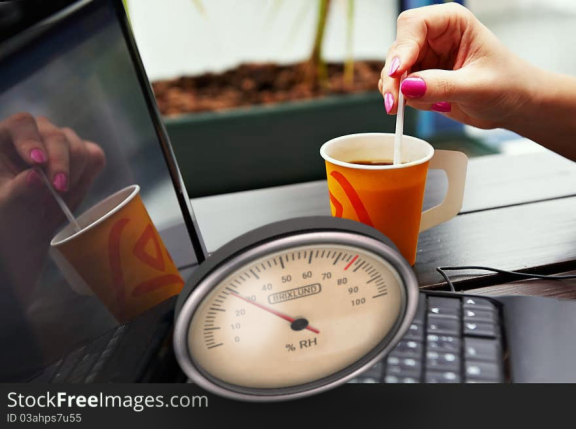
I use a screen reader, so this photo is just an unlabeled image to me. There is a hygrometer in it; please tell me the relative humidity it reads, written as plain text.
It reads 30 %
